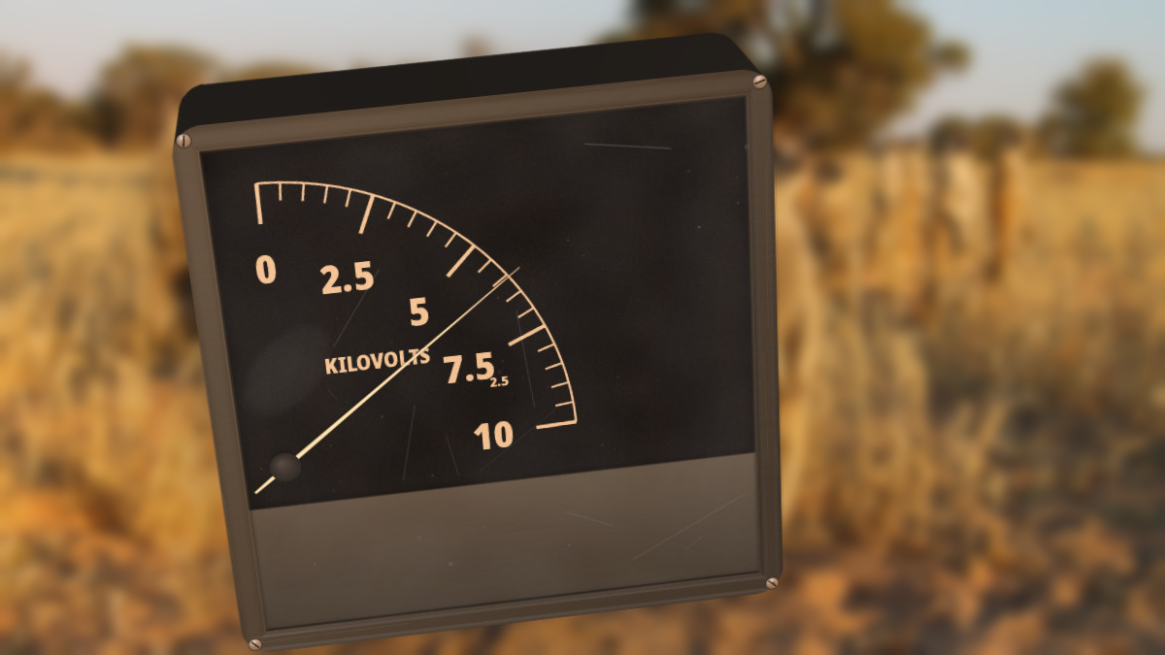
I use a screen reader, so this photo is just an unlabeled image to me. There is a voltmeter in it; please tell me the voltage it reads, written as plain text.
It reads 6 kV
